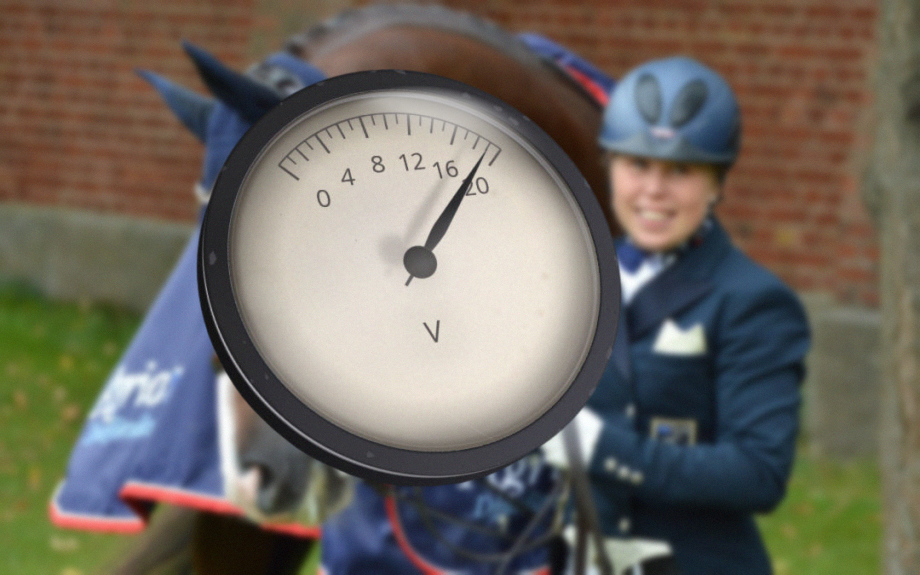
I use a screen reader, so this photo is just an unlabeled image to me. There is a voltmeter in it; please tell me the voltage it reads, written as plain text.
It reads 19 V
